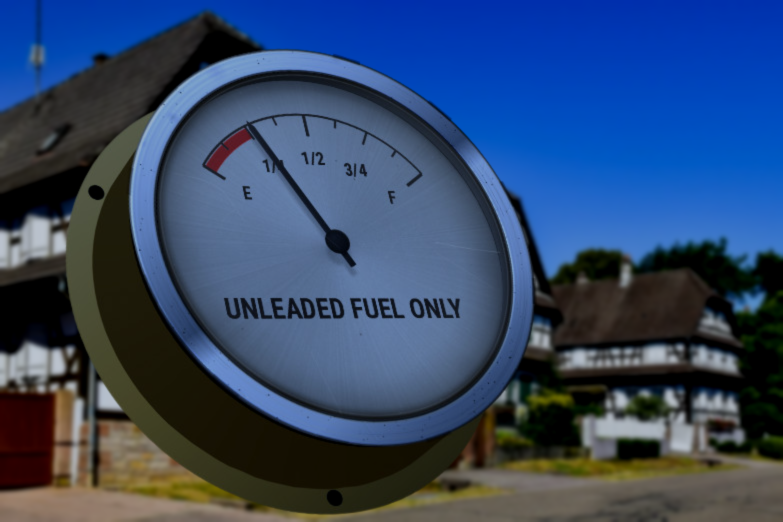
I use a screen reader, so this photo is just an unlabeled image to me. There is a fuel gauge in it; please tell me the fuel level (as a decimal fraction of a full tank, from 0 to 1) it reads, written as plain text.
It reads 0.25
